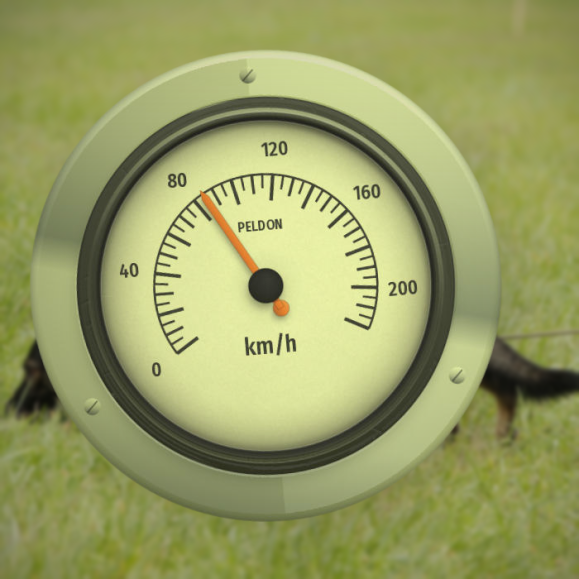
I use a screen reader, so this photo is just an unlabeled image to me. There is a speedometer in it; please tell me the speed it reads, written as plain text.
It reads 85 km/h
